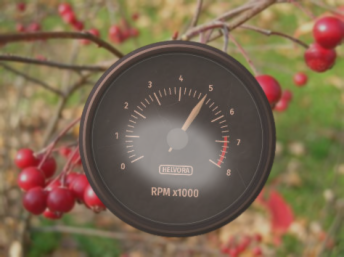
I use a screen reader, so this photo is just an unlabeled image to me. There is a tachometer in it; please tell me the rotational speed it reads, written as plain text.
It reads 5000 rpm
